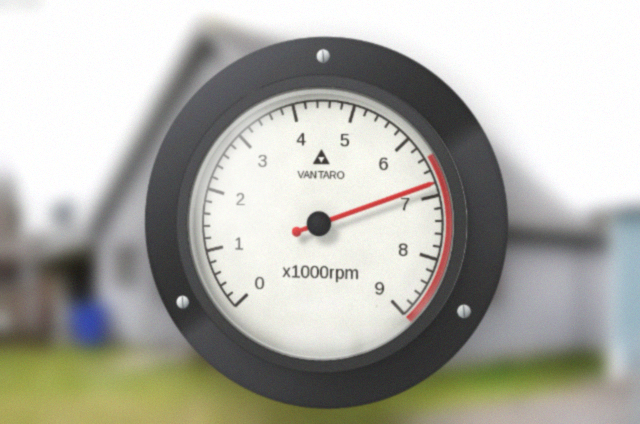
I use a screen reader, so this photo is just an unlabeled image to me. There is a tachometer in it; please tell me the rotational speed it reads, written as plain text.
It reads 6800 rpm
